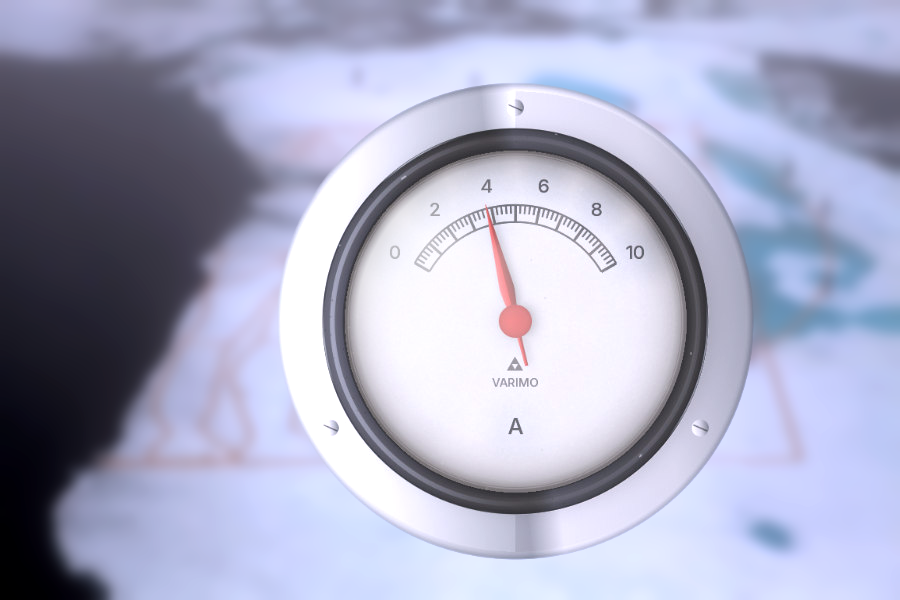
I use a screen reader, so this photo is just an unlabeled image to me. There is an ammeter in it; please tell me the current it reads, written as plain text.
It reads 3.8 A
